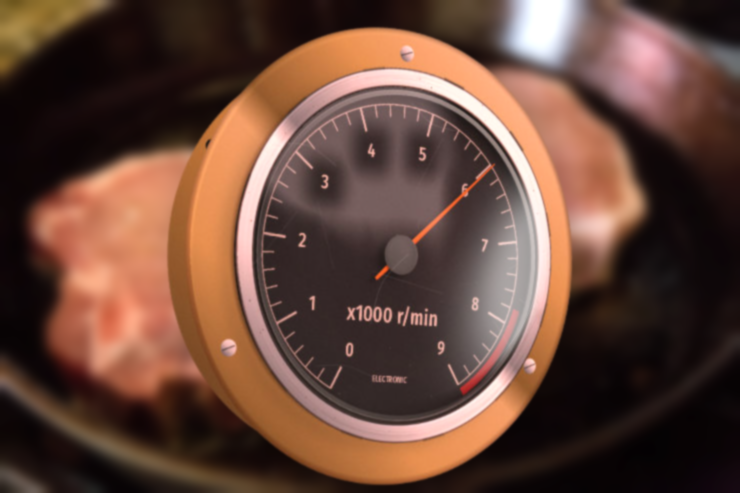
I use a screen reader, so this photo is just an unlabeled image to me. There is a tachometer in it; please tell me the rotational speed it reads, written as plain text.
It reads 6000 rpm
